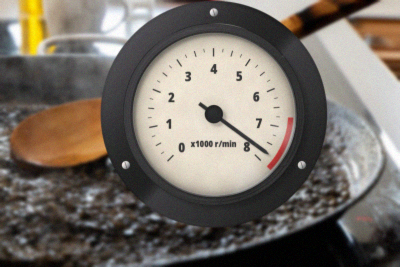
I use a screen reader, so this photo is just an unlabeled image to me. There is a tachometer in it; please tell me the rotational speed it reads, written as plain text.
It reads 7750 rpm
